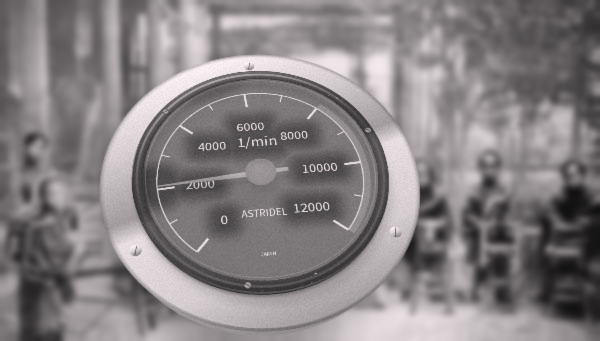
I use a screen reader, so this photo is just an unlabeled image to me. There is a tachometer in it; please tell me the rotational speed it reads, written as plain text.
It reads 2000 rpm
